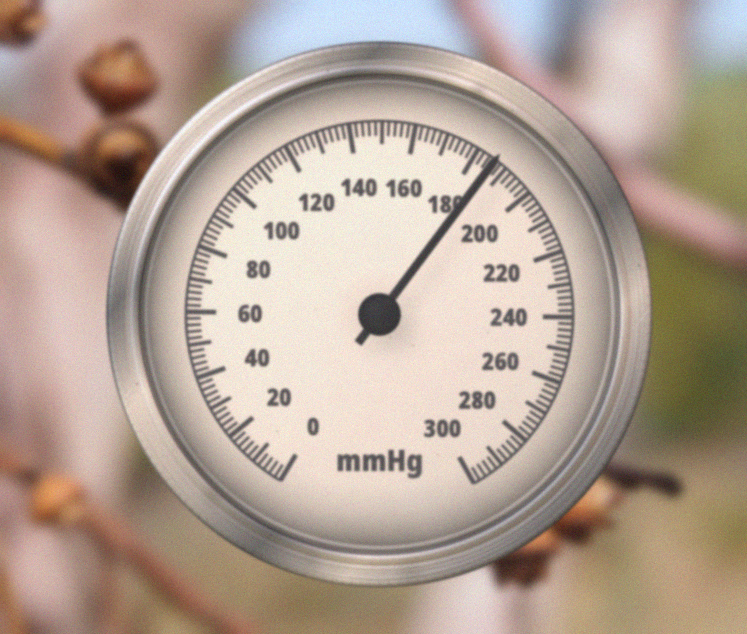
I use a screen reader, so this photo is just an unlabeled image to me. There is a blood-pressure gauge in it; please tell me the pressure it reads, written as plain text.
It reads 186 mmHg
